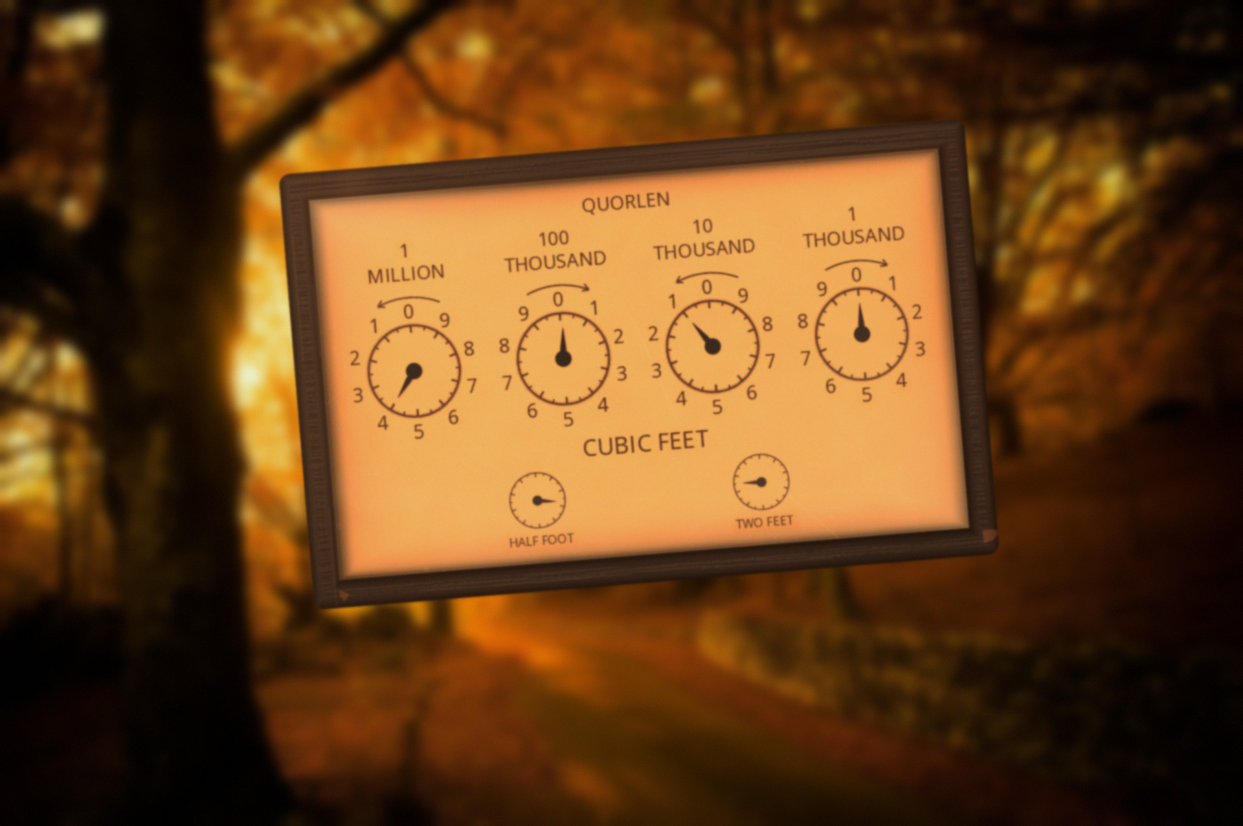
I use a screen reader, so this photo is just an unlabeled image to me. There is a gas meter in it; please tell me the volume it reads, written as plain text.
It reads 401000 ft³
